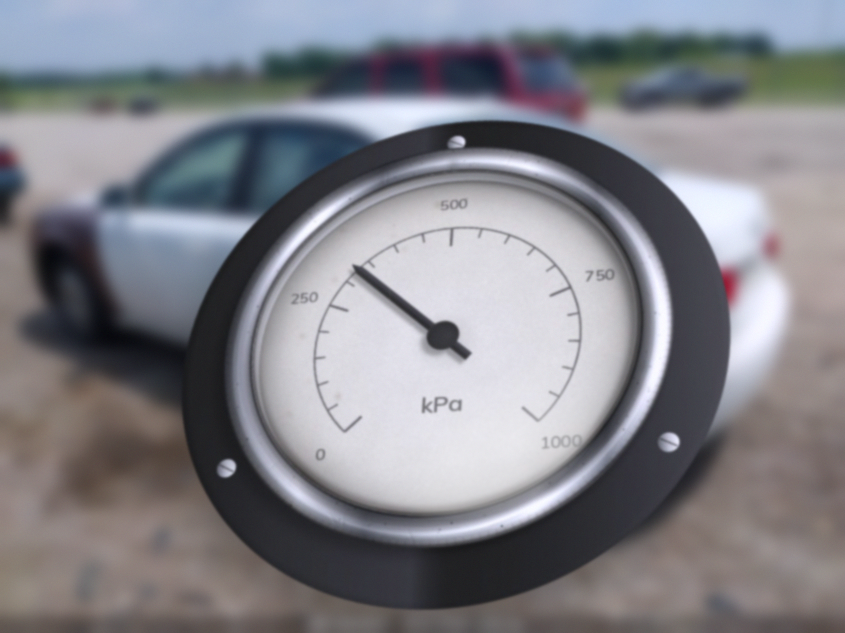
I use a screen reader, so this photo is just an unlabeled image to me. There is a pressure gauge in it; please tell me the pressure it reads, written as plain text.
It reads 325 kPa
